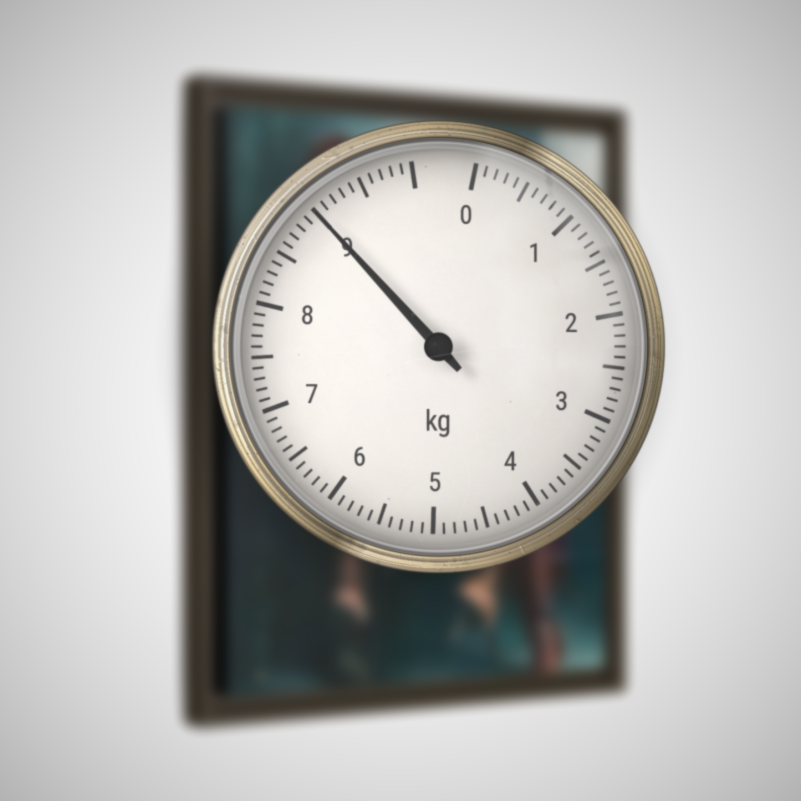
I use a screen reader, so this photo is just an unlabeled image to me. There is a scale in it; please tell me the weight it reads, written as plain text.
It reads 9 kg
